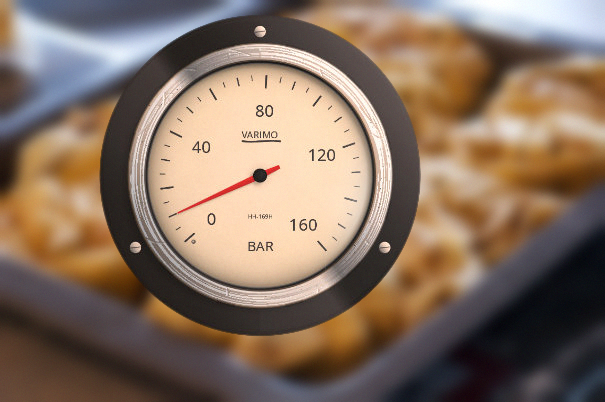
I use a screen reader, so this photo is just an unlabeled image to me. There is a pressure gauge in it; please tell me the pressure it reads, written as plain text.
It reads 10 bar
